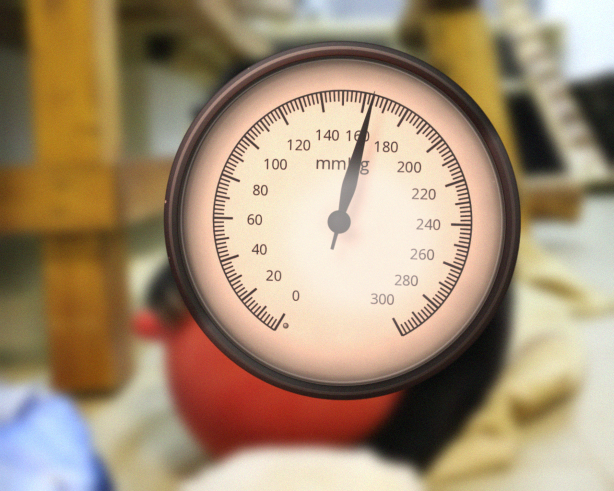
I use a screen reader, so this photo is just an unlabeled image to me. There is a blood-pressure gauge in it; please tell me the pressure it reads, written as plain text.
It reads 164 mmHg
